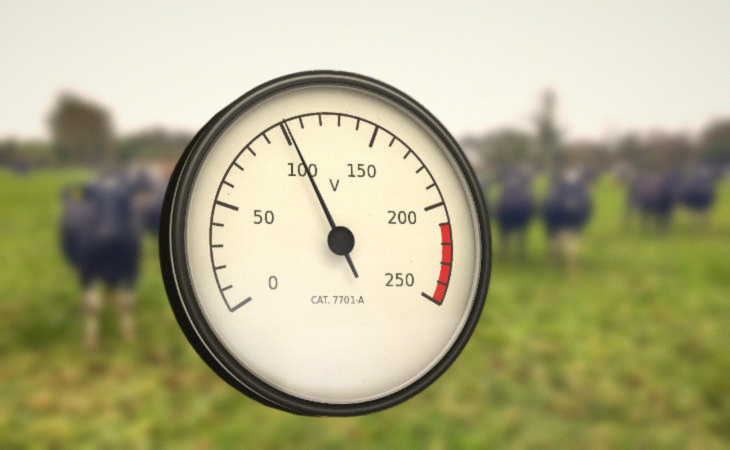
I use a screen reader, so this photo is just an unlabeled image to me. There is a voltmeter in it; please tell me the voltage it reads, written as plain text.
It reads 100 V
